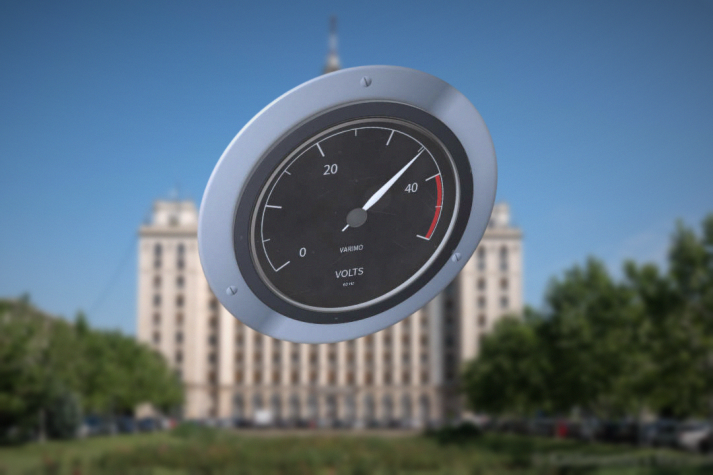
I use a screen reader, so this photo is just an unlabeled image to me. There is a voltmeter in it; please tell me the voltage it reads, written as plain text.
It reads 35 V
